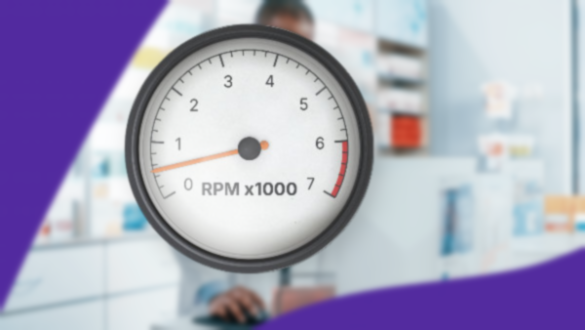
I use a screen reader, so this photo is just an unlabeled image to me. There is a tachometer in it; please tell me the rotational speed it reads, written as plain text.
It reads 500 rpm
